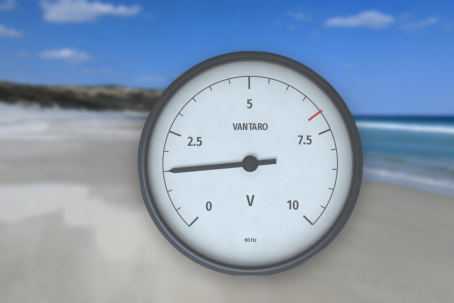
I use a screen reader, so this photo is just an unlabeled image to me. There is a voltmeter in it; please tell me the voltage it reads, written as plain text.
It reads 1.5 V
